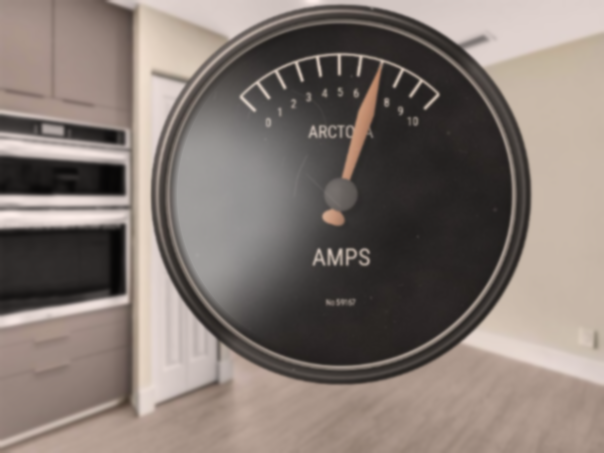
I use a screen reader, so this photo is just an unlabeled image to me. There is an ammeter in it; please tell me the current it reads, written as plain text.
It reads 7 A
